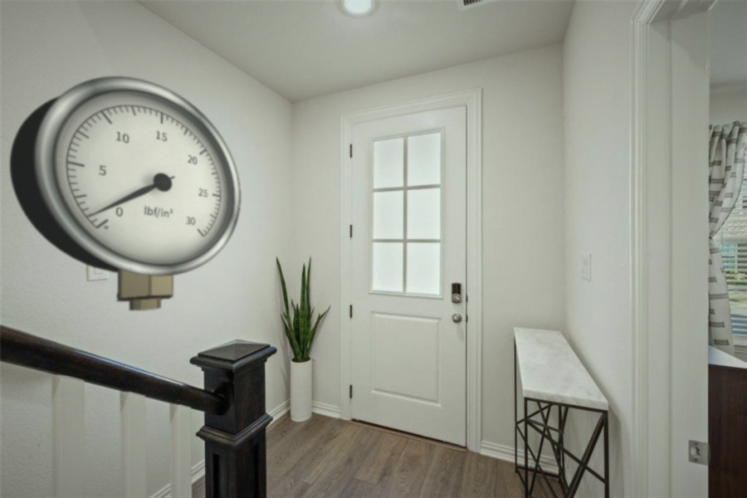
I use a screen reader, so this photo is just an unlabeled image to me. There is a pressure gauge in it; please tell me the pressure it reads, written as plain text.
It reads 1 psi
